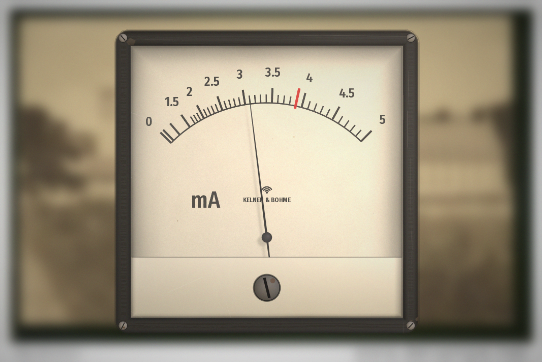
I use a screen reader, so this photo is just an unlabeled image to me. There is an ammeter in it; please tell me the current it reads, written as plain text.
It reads 3.1 mA
